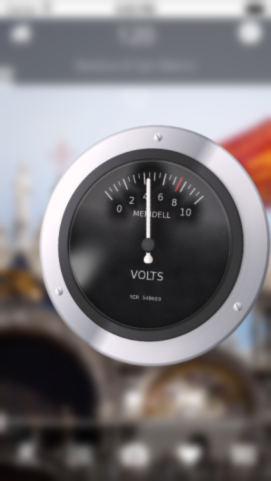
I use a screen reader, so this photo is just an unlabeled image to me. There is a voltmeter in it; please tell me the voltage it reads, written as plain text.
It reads 4.5 V
